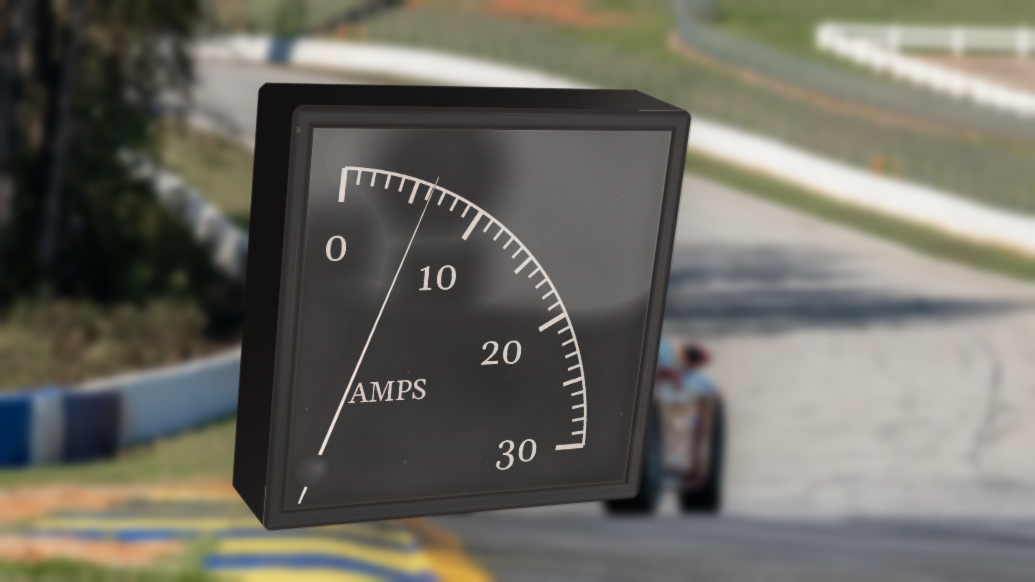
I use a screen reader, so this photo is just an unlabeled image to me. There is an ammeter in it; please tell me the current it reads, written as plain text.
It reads 6 A
